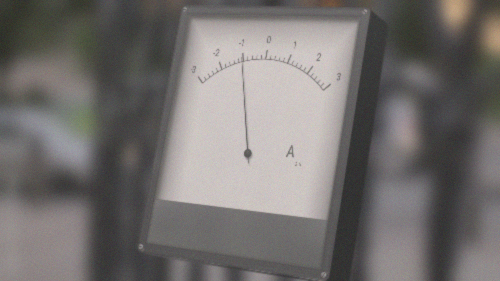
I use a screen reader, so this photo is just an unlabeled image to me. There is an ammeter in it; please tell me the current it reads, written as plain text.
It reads -1 A
